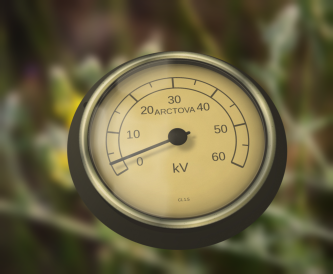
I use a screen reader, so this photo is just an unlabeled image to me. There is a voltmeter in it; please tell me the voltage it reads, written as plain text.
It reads 2.5 kV
